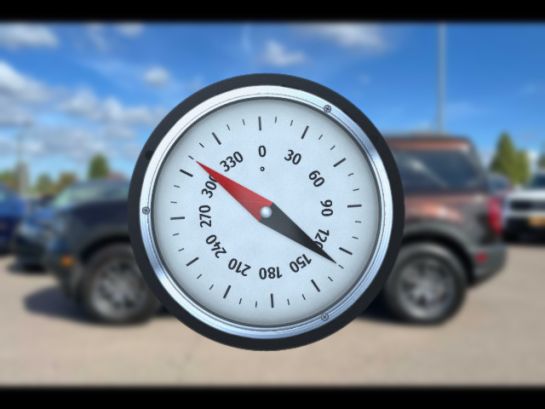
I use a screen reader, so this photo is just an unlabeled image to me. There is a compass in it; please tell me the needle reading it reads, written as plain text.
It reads 310 °
